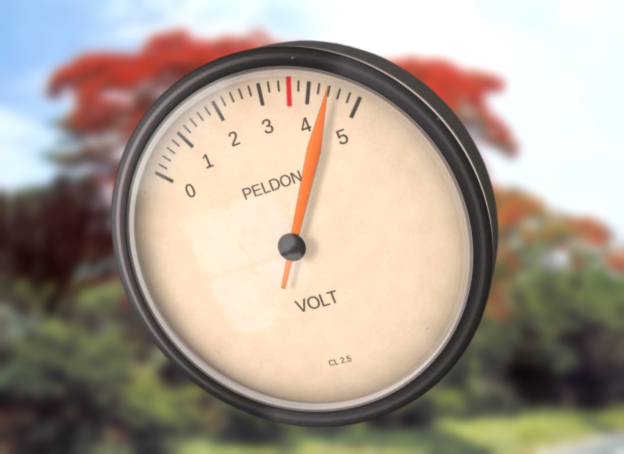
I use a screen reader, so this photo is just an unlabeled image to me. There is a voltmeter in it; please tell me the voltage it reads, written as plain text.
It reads 4.4 V
